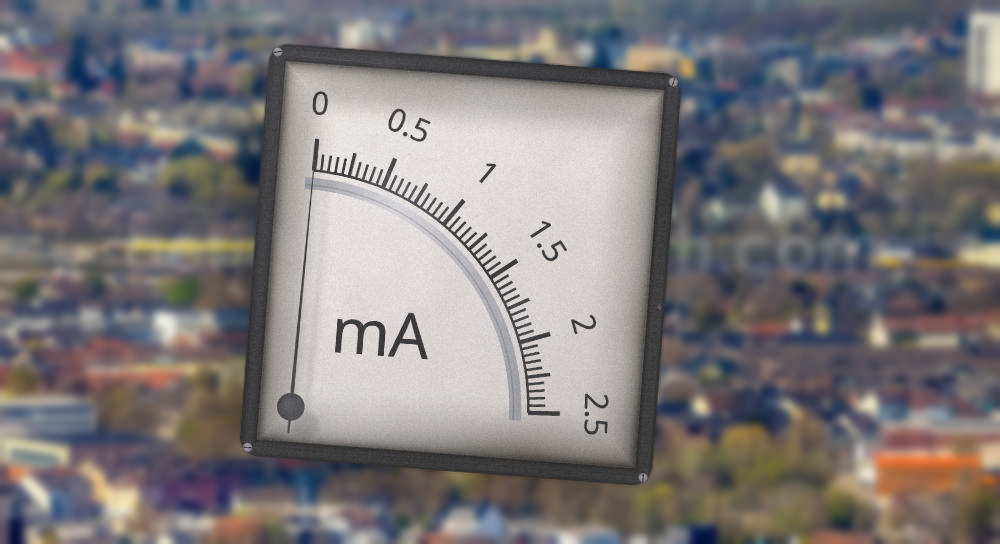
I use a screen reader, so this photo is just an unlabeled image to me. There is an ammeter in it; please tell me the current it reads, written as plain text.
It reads 0 mA
